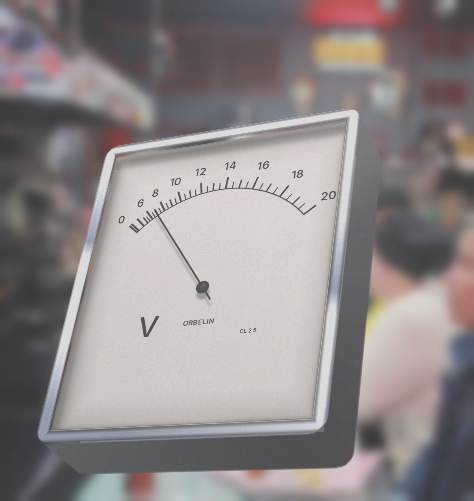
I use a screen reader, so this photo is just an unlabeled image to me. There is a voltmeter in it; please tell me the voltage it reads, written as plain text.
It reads 7 V
